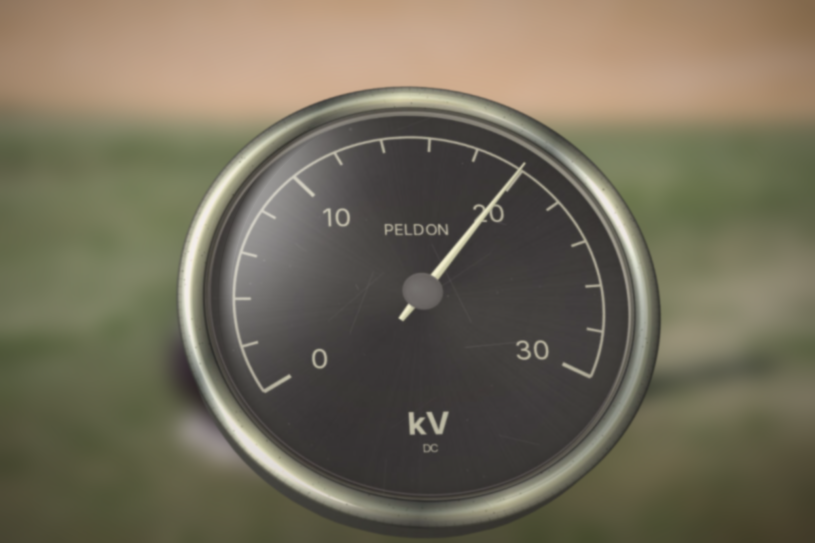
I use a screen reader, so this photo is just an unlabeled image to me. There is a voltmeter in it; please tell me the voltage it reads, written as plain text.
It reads 20 kV
